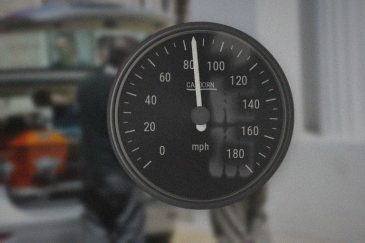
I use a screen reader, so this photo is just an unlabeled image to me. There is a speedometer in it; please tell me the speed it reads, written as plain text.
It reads 85 mph
